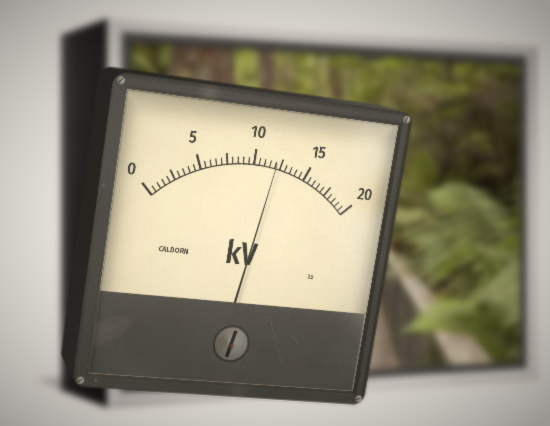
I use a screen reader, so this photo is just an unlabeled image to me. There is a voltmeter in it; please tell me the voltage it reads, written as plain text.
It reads 12 kV
